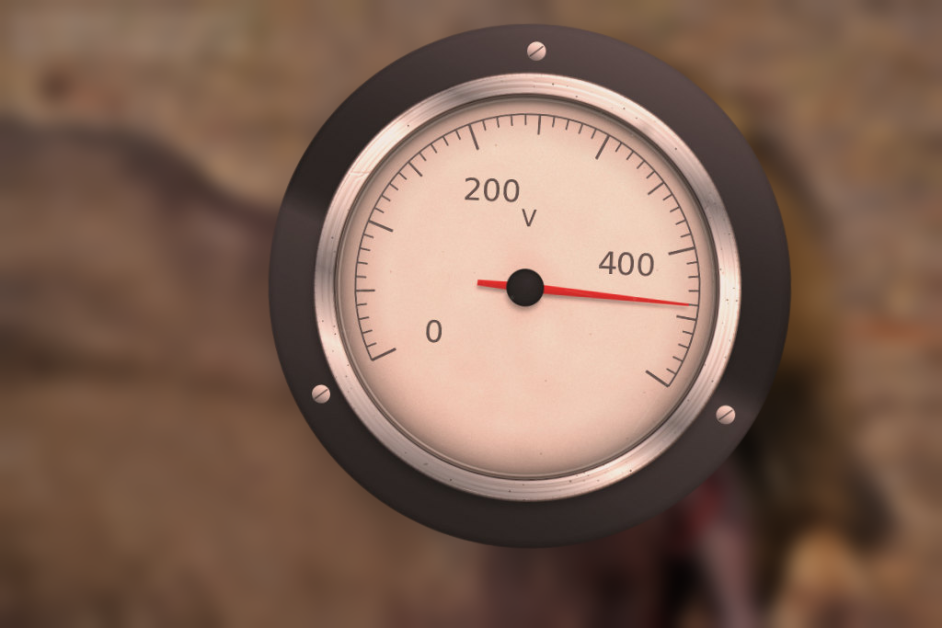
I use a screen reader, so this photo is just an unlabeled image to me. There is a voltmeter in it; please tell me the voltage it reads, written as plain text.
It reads 440 V
